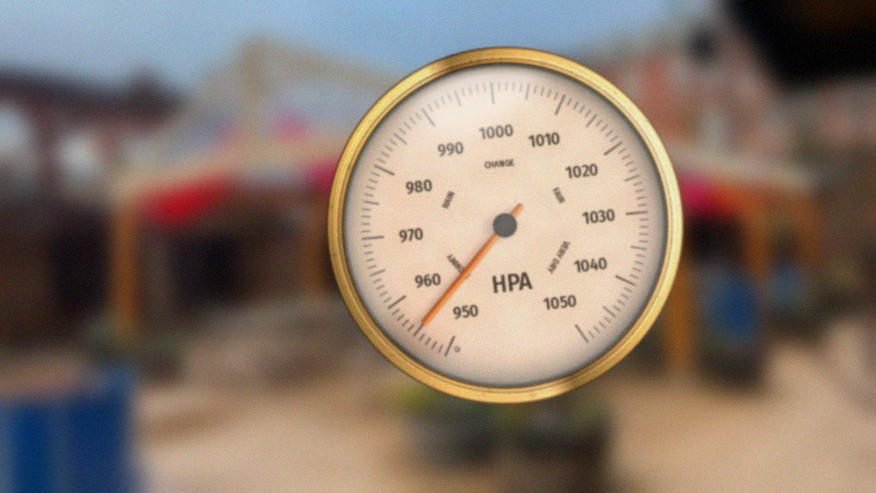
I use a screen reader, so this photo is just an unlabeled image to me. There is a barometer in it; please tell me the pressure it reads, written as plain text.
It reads 955 hPa
